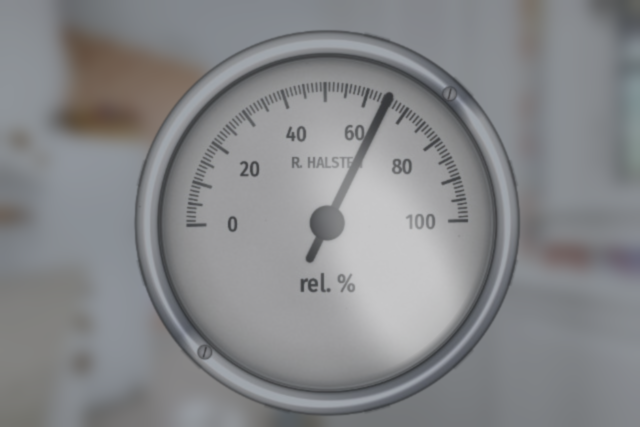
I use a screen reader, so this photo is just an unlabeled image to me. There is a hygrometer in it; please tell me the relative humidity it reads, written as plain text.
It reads 65 %
